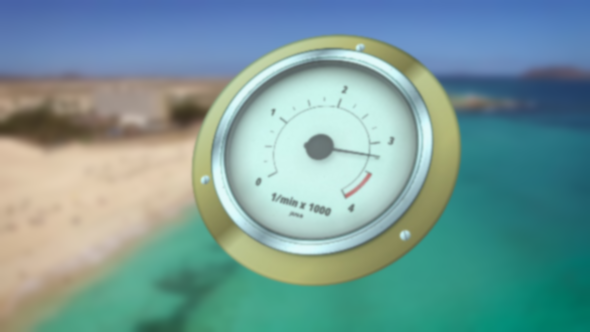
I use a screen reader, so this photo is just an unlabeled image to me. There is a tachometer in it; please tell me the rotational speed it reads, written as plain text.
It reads 3250 rpm
